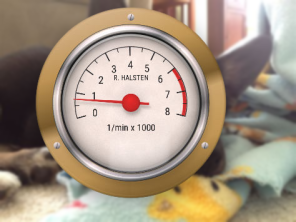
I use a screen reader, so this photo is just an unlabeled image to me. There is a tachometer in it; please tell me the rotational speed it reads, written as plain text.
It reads 750 rpm
